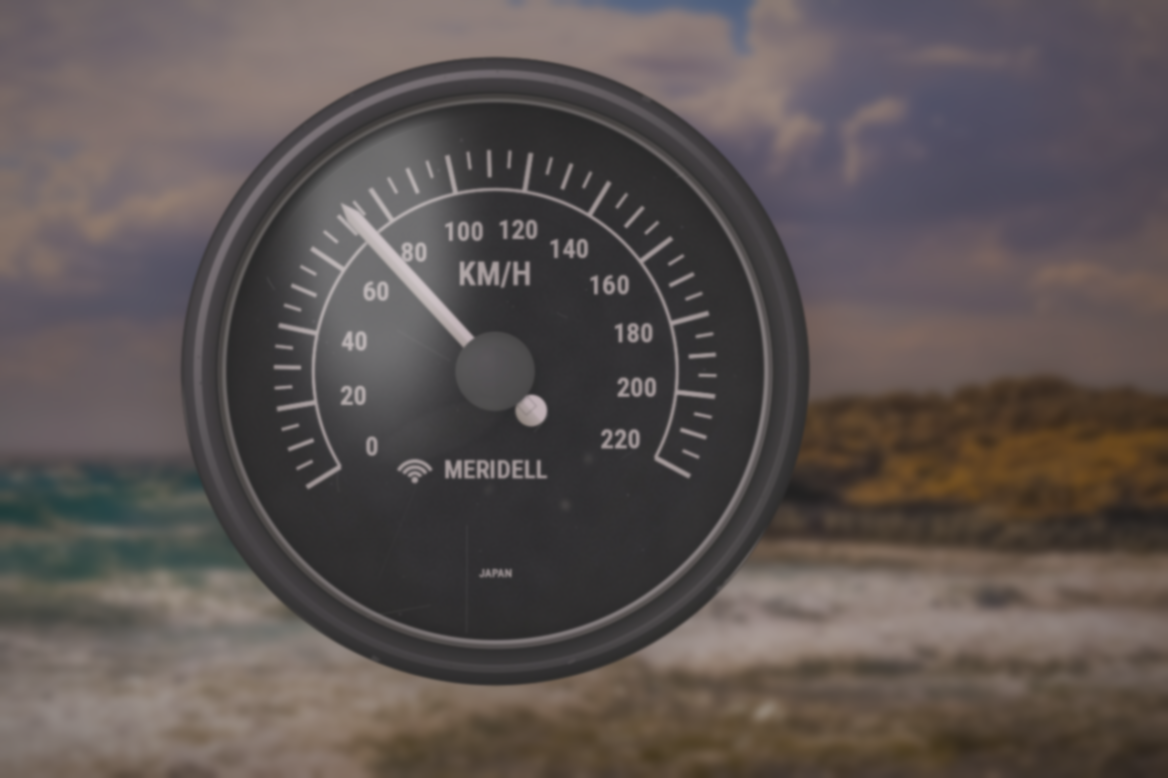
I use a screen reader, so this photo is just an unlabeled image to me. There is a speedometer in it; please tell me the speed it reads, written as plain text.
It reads 72.5 km/h
